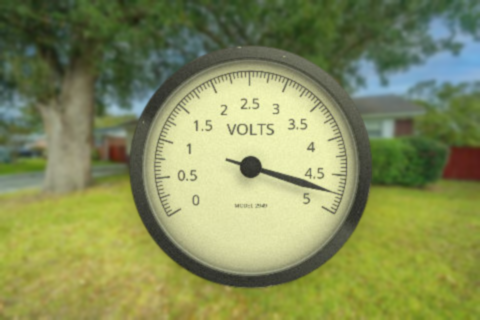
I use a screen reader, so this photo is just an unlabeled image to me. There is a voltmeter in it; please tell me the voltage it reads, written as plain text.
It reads 4.75 V
